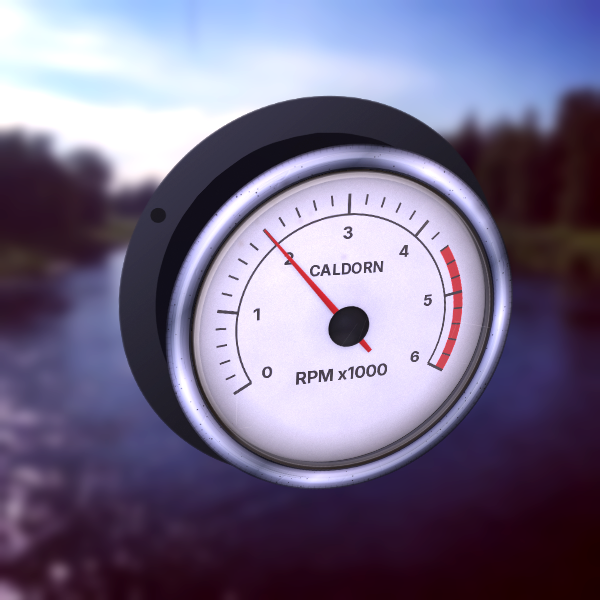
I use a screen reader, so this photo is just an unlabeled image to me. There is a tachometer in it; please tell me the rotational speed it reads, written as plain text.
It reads 2000 rpm
